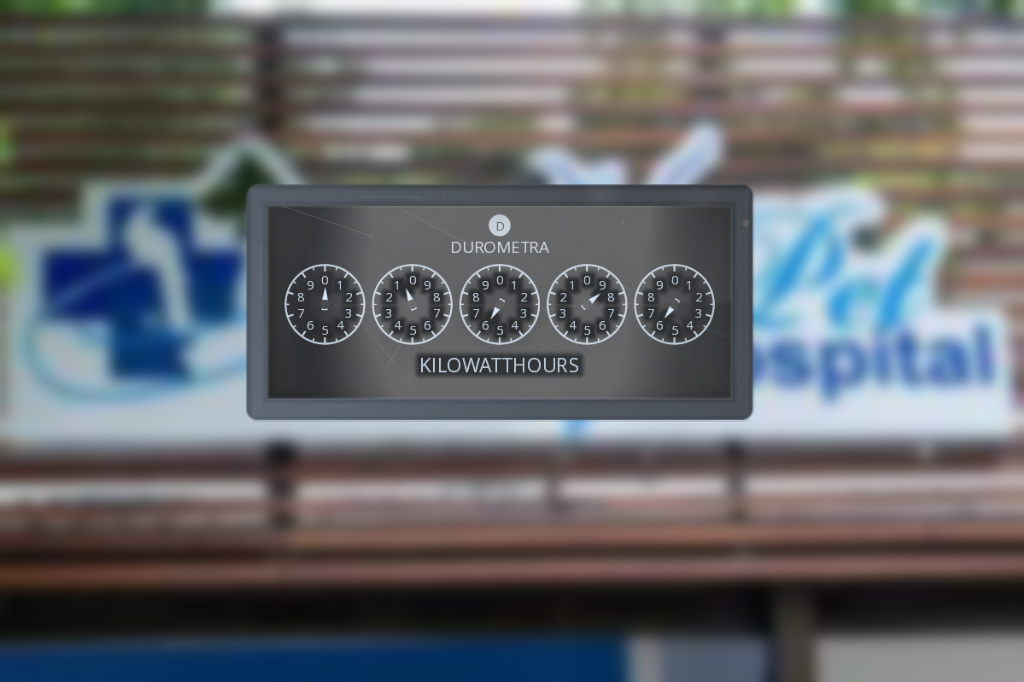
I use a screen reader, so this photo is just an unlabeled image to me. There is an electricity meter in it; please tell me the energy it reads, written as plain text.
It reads 586 kWh
